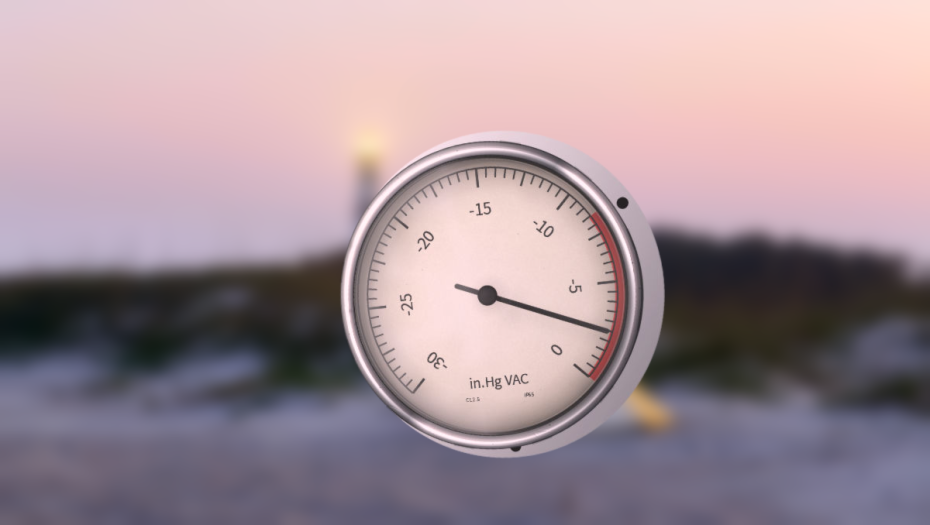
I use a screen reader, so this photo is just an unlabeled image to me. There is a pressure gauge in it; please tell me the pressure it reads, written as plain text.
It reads -2.5 inHg
